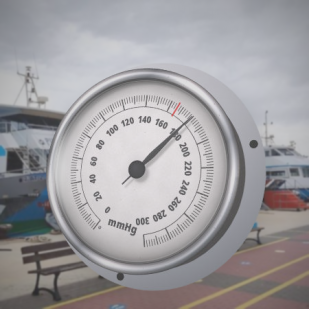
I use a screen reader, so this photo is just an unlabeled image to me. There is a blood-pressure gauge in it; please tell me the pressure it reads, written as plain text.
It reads 180 mmHg
